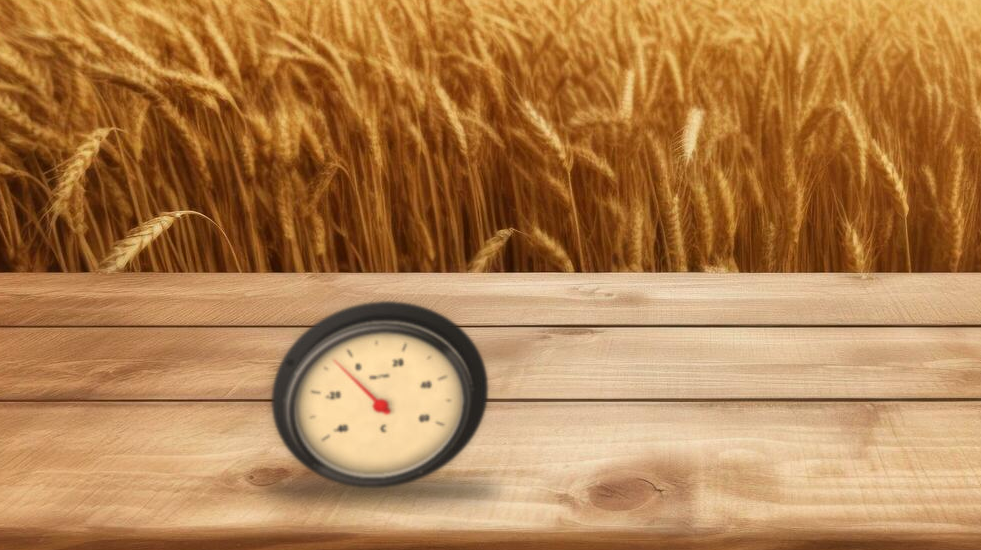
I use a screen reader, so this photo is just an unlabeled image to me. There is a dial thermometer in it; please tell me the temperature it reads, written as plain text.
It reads -5 °C
